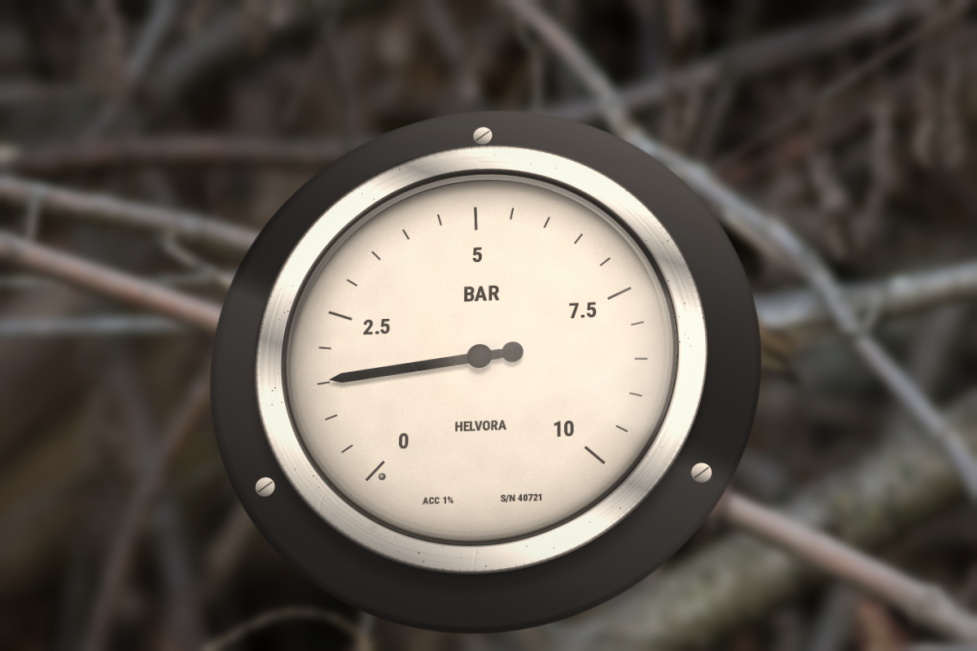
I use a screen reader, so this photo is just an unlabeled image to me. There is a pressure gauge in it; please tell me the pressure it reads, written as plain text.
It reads 1.5 bar
